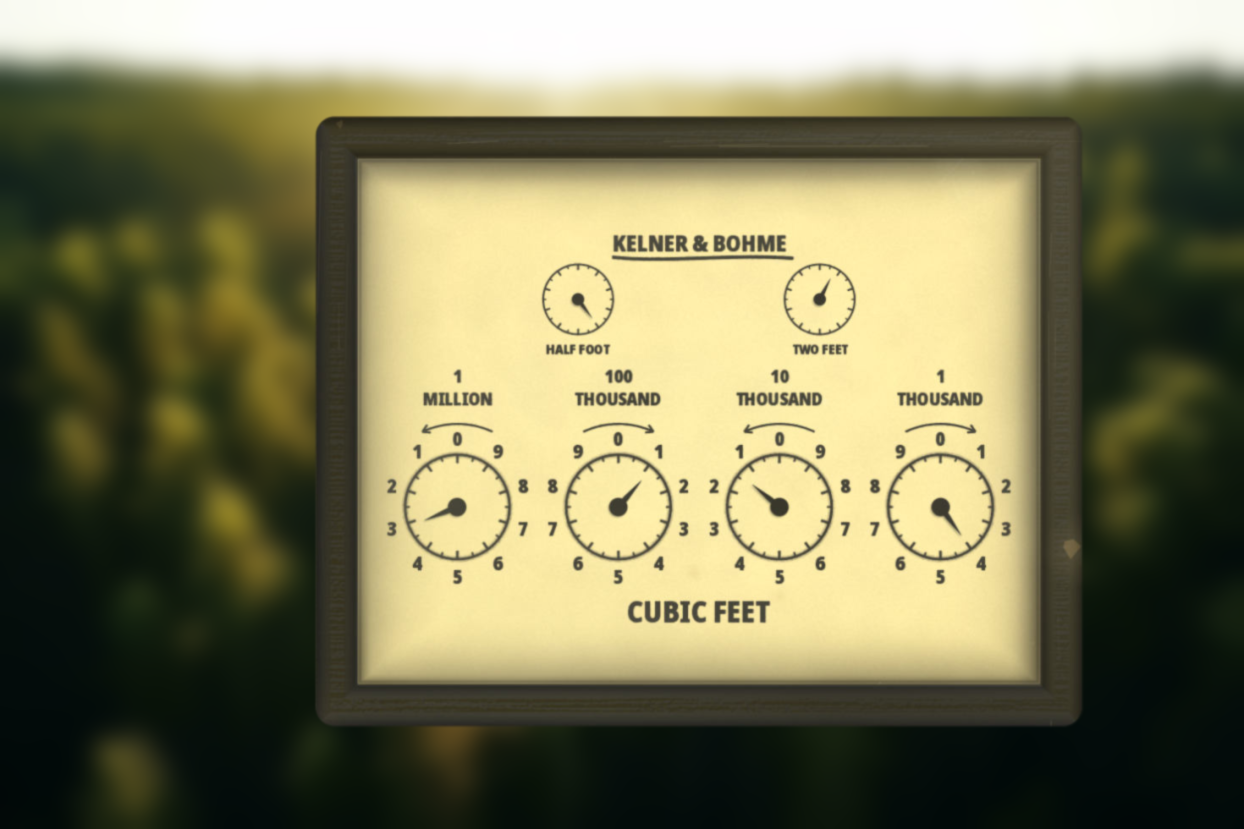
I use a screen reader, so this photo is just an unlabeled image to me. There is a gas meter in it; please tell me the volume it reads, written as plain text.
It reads 311400 ft³
